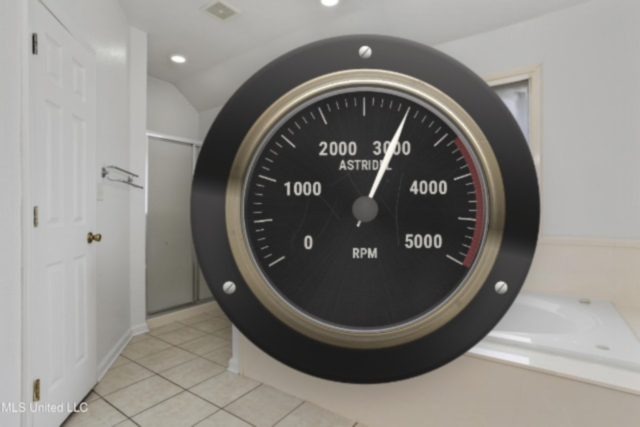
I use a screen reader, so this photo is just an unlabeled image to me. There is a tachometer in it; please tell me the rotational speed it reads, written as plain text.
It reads 3000 rpm
